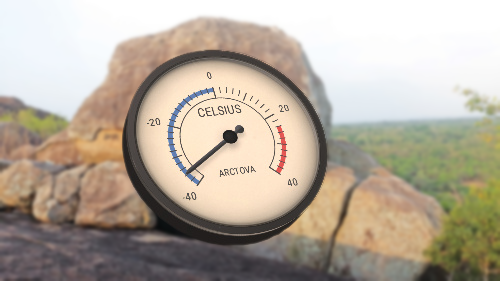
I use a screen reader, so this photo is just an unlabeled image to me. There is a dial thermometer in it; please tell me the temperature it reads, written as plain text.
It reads -36 °C
